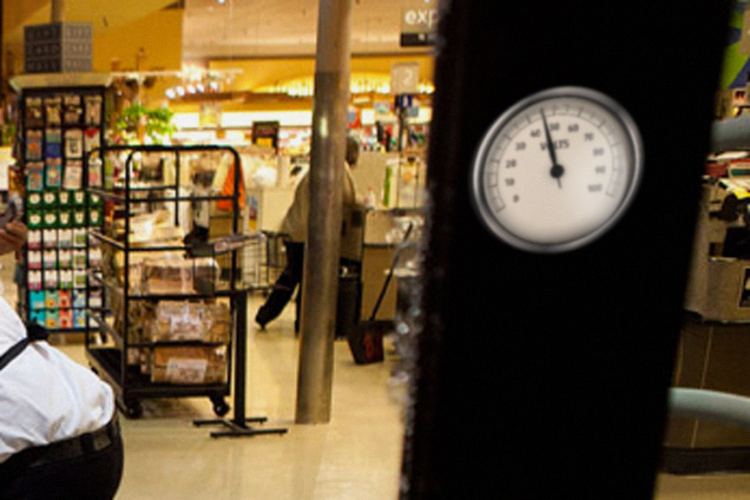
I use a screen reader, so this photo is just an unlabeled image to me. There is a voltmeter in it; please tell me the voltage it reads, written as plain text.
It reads 45 V
